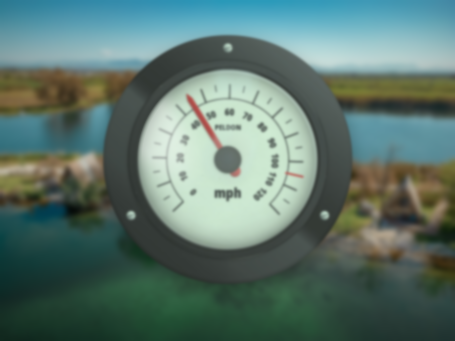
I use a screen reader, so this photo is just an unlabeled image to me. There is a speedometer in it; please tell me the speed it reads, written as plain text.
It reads 45 mph
